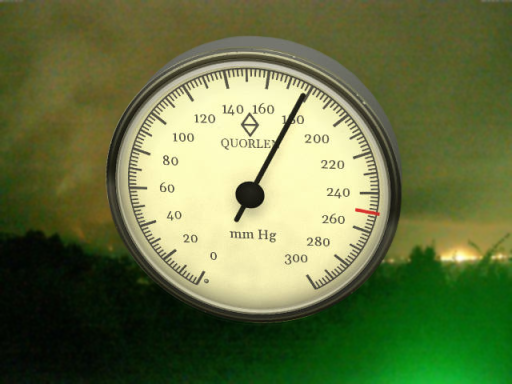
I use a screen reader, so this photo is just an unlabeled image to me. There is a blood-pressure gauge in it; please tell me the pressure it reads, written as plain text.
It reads 178 mmHg
